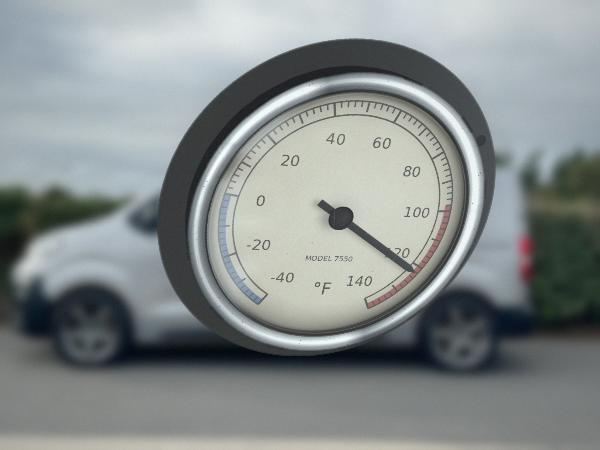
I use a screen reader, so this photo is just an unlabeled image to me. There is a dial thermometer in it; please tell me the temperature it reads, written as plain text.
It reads 122 °F
